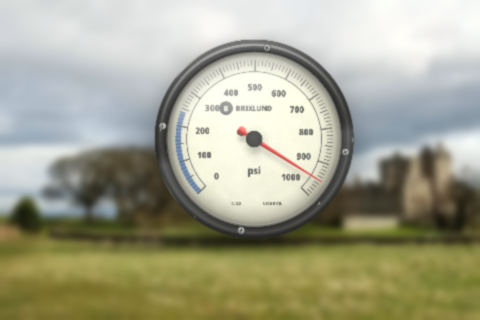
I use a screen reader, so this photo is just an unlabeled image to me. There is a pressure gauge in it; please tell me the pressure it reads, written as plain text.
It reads 950 psi
